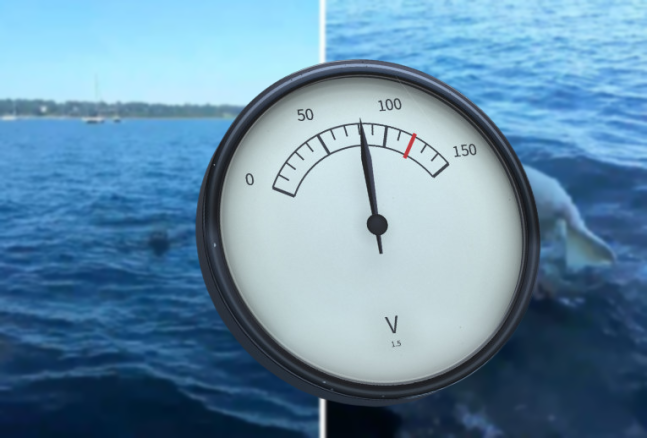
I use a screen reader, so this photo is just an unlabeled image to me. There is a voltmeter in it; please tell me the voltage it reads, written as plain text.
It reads 80 V
